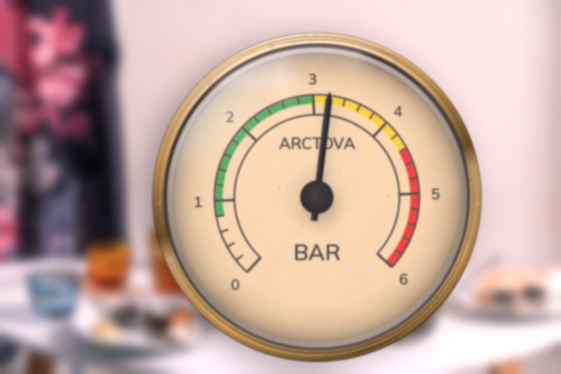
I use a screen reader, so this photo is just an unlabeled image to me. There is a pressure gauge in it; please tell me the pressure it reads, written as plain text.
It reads 3.2 bar
